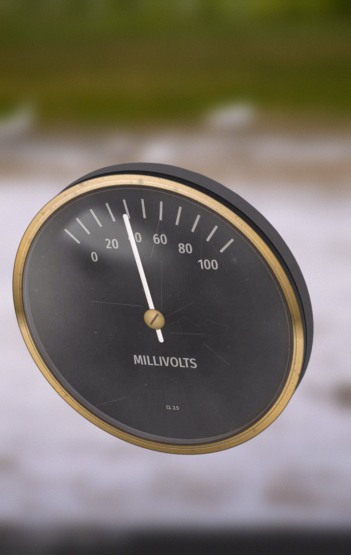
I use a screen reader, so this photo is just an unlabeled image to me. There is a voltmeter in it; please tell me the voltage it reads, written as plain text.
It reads 40 mV
